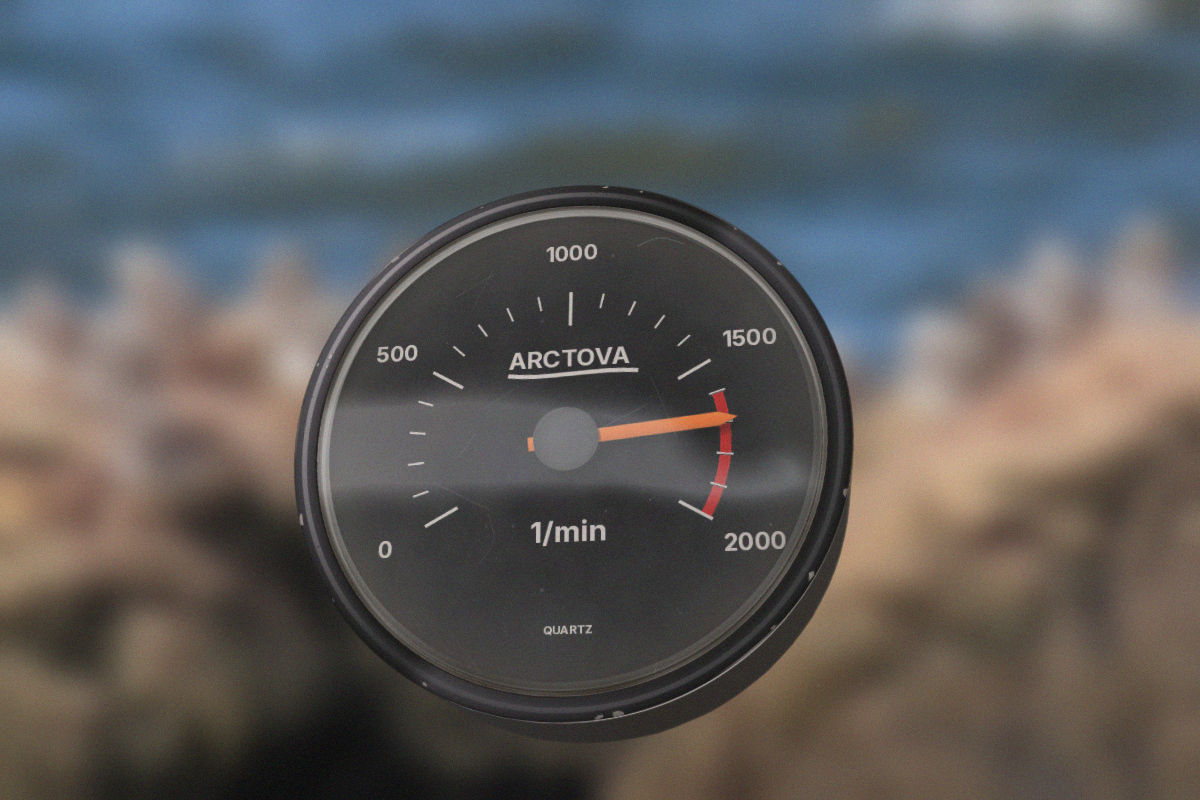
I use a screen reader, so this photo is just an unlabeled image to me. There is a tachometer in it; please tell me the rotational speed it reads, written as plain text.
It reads 1700 rpm
